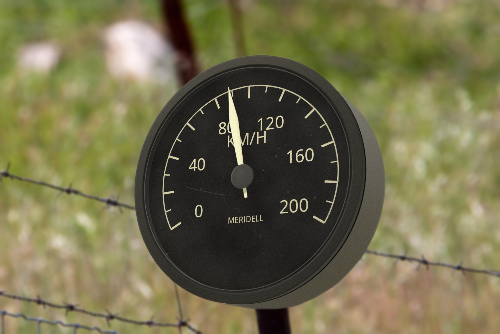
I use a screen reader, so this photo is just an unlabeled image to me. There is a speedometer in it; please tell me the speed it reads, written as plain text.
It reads 90 km/h
